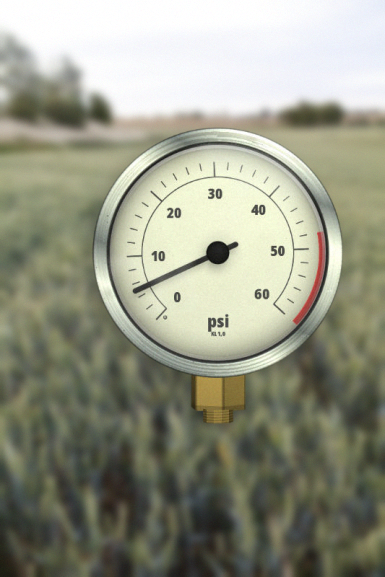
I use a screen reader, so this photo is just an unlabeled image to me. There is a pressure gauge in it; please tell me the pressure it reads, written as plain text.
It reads 5 psi
